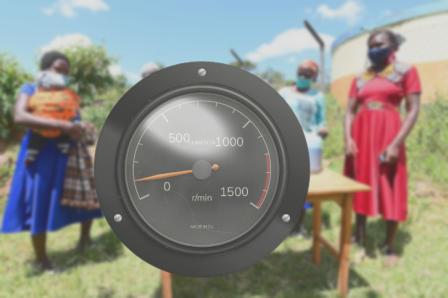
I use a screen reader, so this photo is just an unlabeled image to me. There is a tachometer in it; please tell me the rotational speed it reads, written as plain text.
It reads 100 rpm
